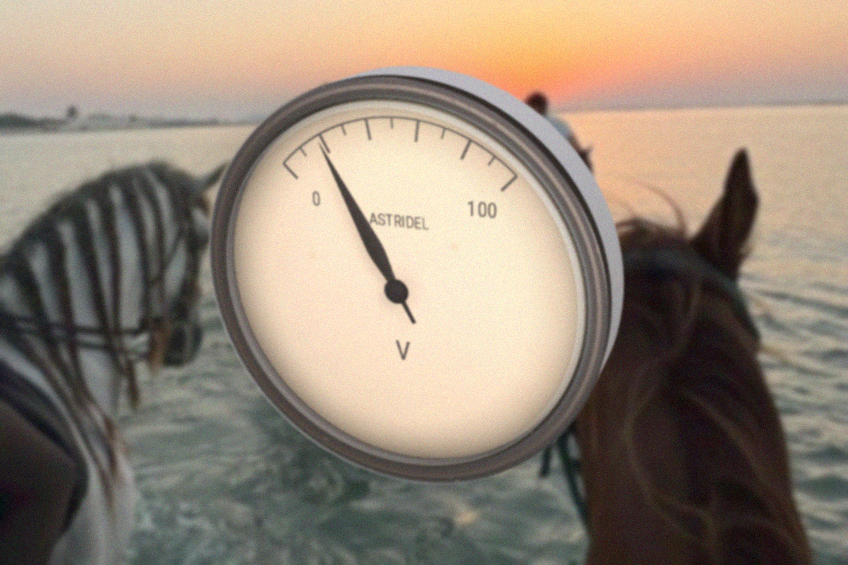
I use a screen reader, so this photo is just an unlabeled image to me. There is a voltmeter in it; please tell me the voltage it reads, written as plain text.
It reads 20 V
